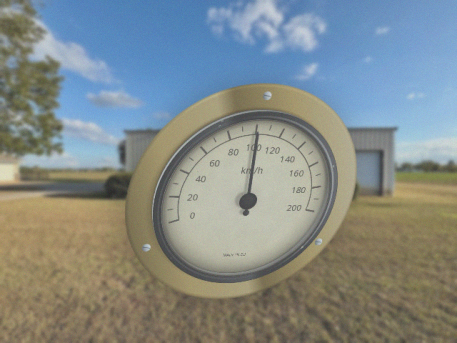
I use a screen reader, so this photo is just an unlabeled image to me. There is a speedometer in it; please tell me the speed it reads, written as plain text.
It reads 100 km/h
